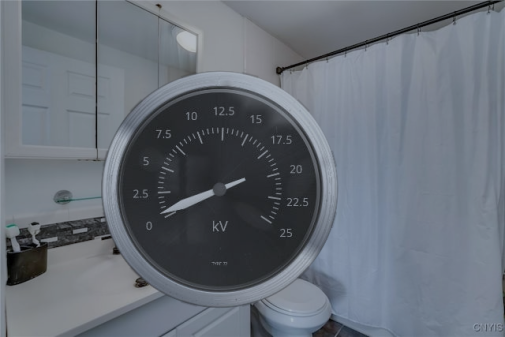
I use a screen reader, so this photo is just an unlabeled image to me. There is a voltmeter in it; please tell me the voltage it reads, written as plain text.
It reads 0.5 kV
